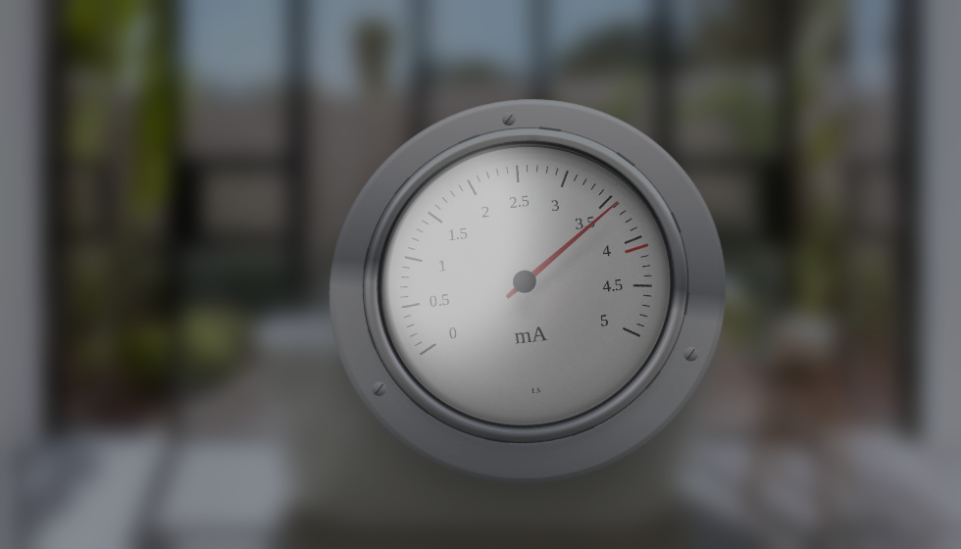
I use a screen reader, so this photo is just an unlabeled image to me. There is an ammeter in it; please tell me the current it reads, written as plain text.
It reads 3.6 mA
